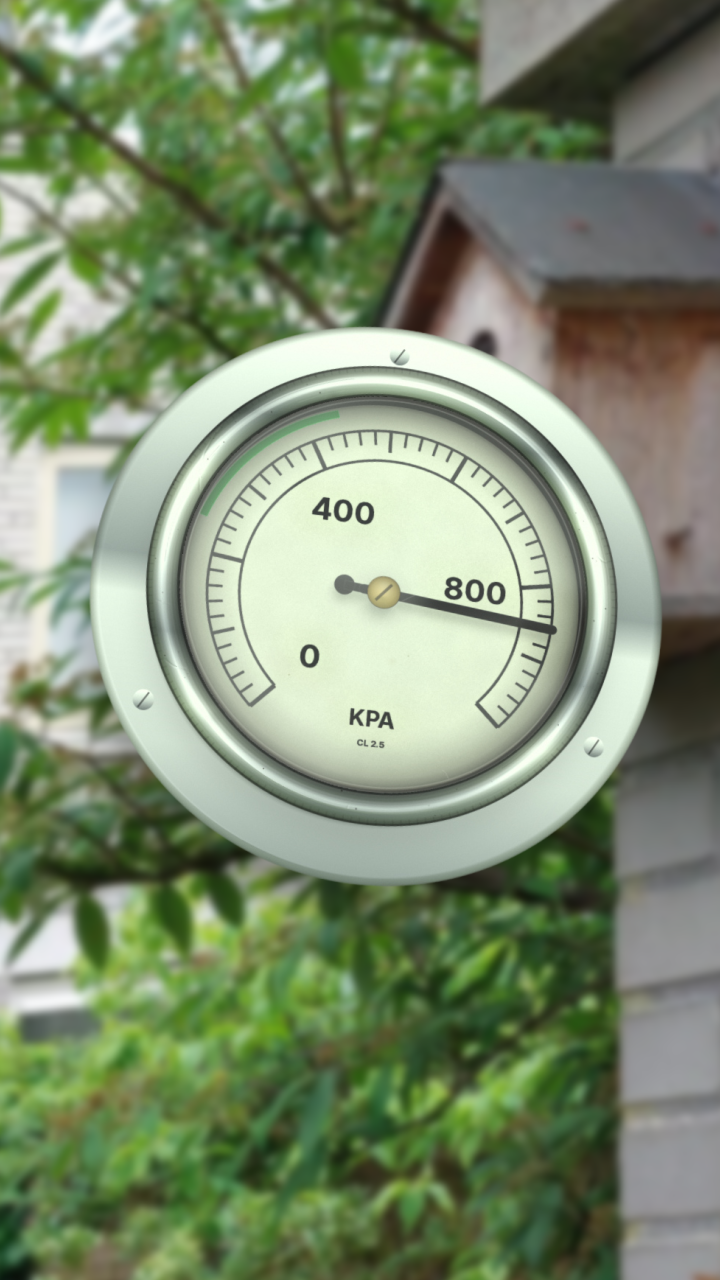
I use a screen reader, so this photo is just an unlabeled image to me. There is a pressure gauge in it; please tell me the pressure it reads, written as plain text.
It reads 860 kPa
